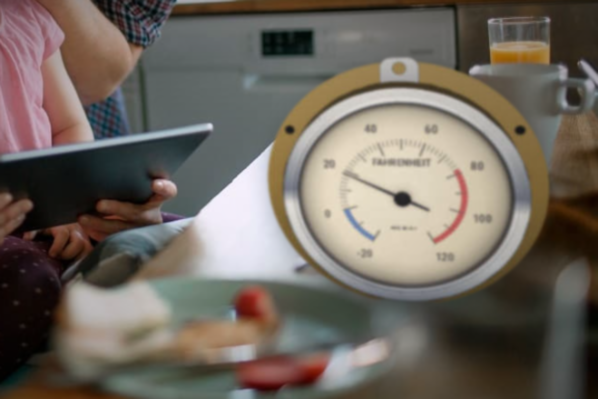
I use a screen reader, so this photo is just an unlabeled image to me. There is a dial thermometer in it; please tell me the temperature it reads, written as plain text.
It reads 20 °F
